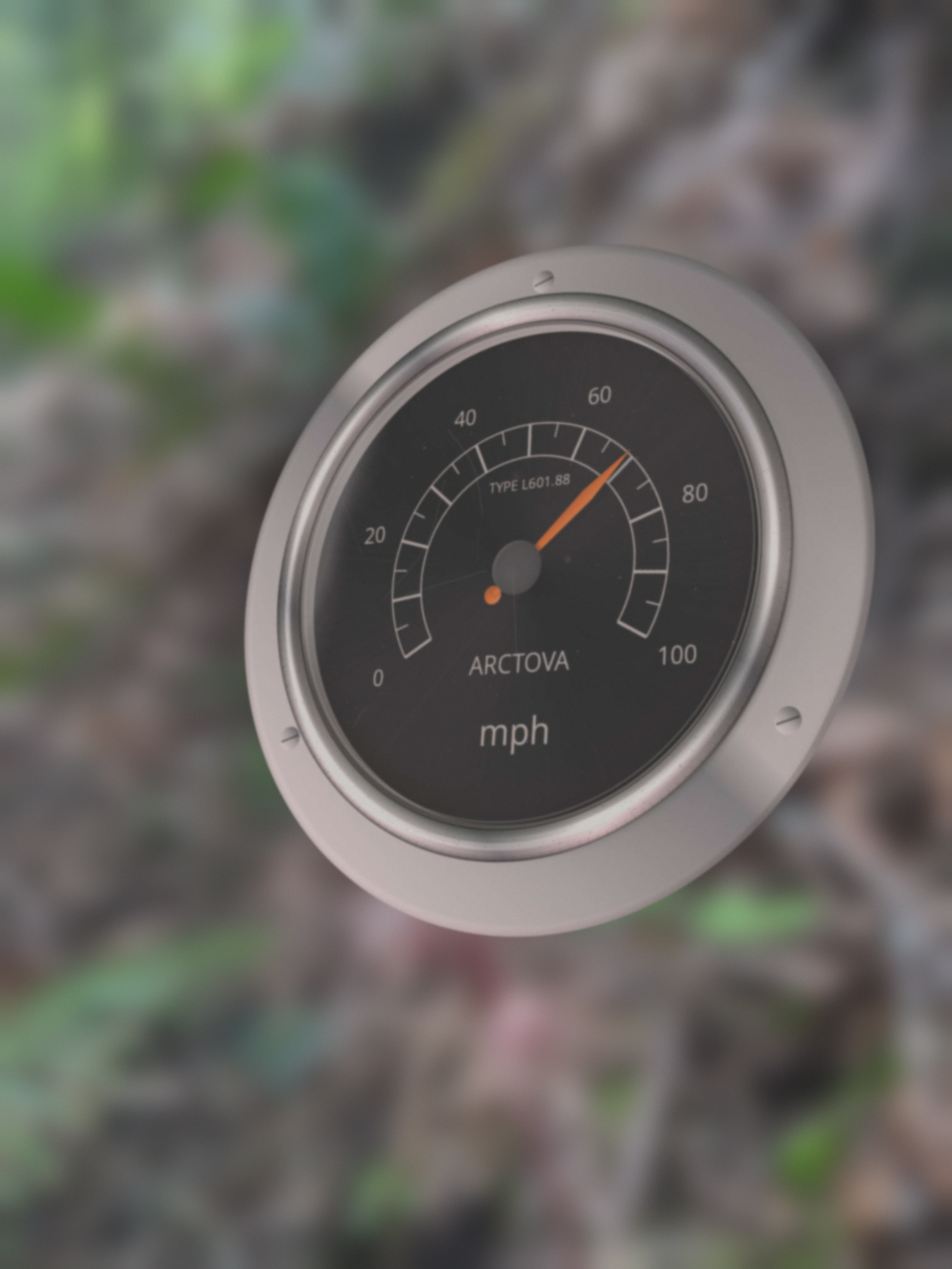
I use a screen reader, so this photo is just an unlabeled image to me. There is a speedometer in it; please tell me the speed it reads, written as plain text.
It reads 70 mph
